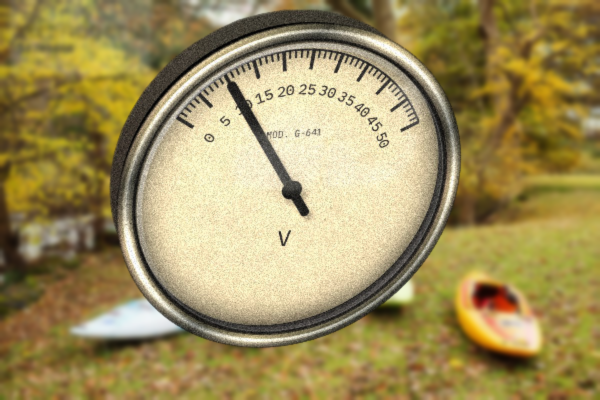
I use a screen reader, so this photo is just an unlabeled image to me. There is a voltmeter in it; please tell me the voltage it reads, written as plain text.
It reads 10 V
